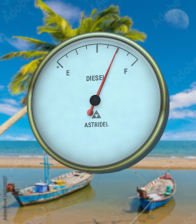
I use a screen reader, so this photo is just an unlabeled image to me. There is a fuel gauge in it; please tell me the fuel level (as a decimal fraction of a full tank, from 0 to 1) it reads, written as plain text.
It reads 0.75
